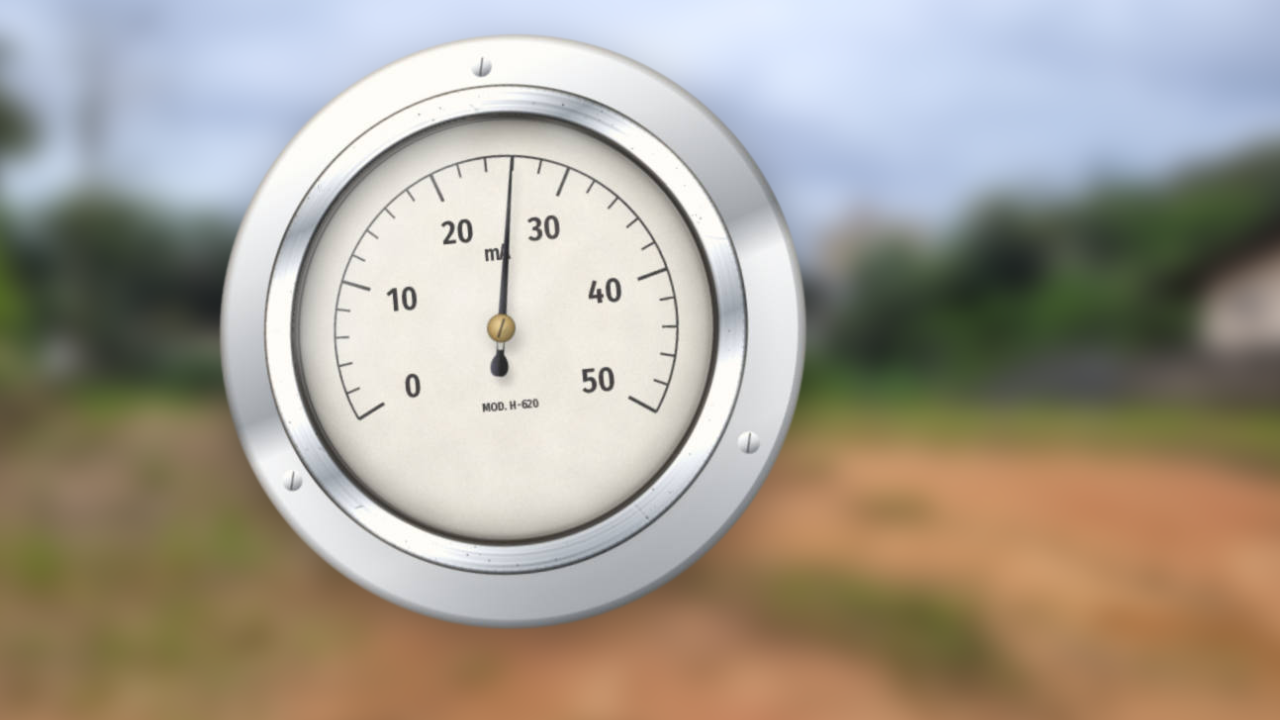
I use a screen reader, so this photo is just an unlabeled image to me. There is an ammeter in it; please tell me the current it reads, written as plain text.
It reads 26 mA
